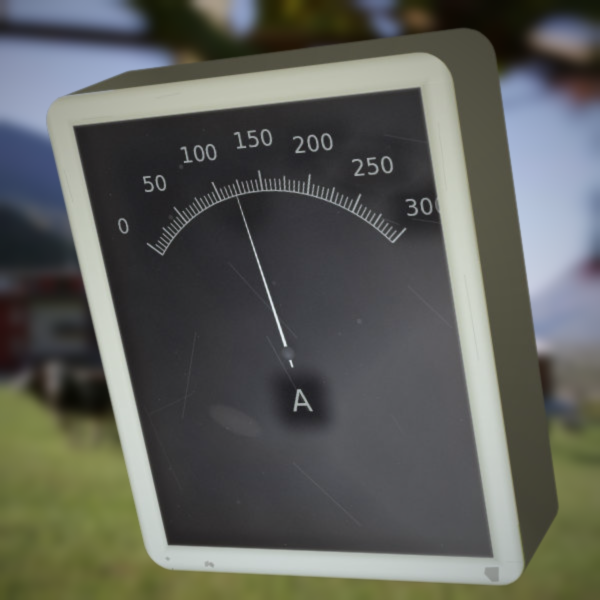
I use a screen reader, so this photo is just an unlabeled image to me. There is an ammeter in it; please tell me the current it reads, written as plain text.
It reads 125 A
